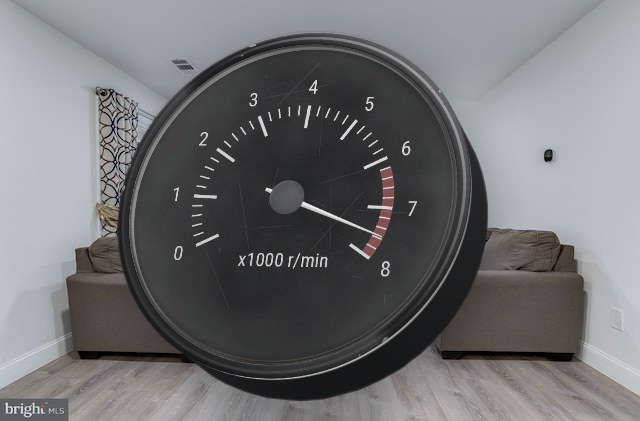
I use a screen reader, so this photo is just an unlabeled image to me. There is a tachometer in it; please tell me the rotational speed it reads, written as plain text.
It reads 7600 rpm
